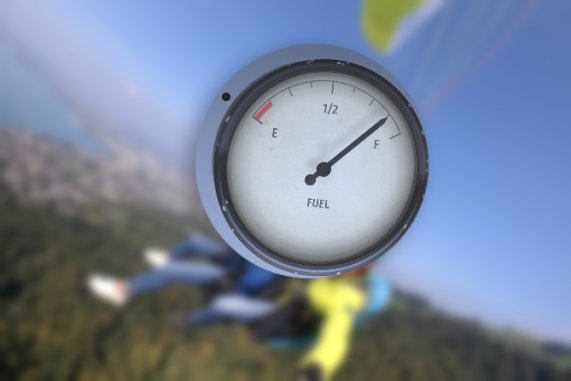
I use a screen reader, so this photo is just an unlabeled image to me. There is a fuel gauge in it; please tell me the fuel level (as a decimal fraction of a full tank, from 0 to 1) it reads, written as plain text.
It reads 0.875
